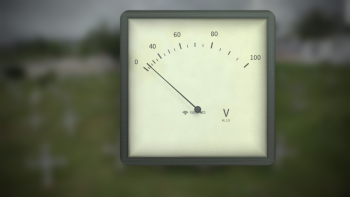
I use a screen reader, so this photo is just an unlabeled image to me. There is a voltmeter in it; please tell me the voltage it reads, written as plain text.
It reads 20 V
